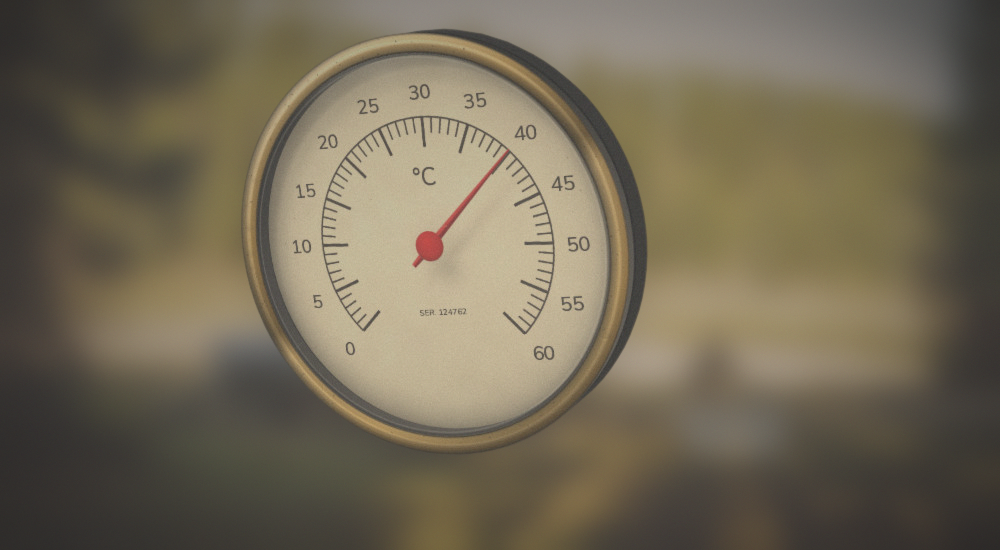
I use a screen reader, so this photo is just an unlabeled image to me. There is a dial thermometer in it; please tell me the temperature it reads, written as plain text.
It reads 40 °C
